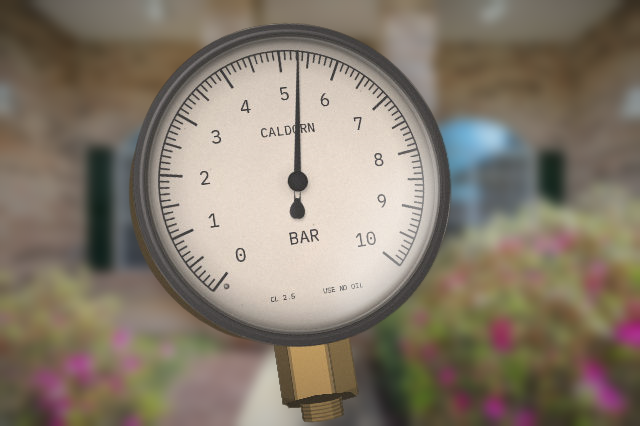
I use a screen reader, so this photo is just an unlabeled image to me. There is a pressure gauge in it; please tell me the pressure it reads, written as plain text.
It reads 5.3 bar
